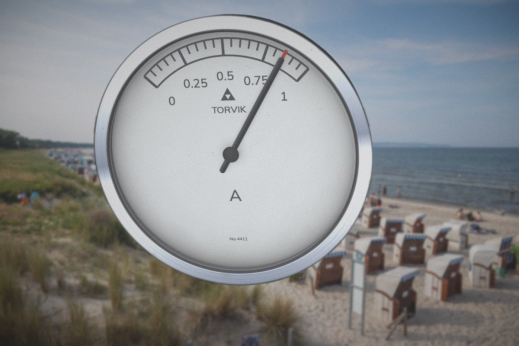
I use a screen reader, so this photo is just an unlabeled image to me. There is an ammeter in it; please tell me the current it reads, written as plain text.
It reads 0.85 A
